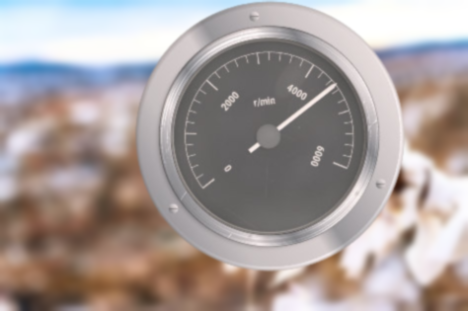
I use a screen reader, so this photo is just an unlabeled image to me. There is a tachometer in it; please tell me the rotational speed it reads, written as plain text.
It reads 4500 rpm
